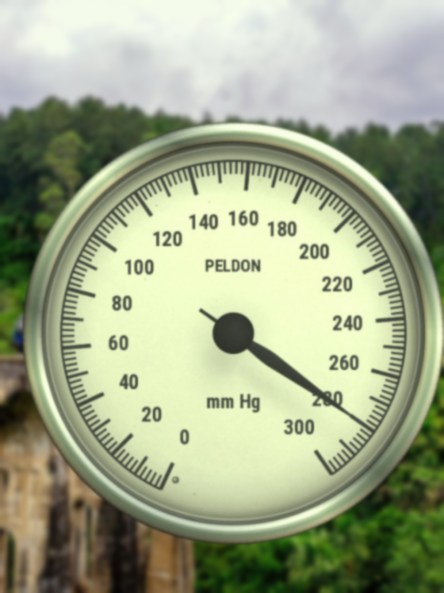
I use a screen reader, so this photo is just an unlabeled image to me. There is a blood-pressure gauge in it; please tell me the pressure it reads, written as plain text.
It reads 280 mmHg
